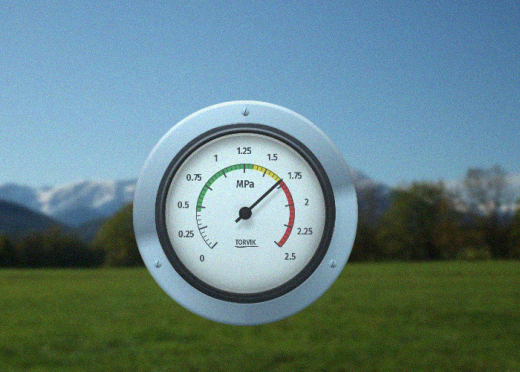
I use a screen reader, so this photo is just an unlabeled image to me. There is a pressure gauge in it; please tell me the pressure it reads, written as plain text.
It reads 1.7 MPa
